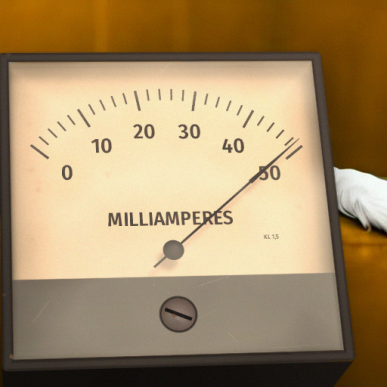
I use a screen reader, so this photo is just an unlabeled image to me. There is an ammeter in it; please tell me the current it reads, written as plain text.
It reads 49 mA
